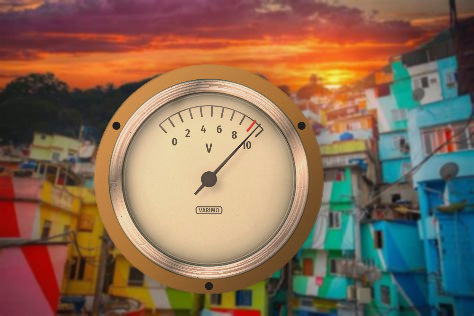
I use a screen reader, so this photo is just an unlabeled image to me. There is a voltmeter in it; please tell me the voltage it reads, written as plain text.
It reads 9.5 V
